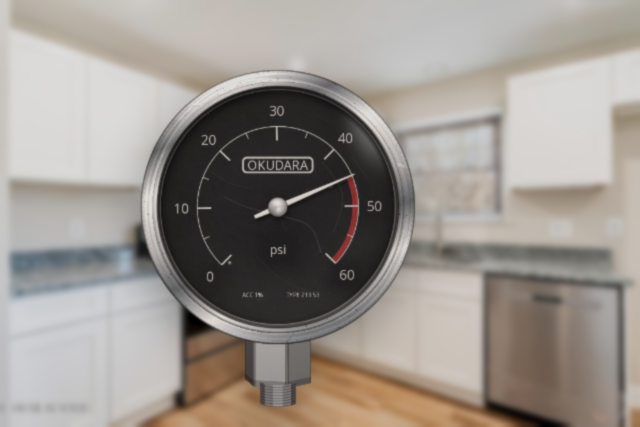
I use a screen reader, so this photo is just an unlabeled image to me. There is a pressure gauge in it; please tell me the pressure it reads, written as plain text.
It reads 45 psi
